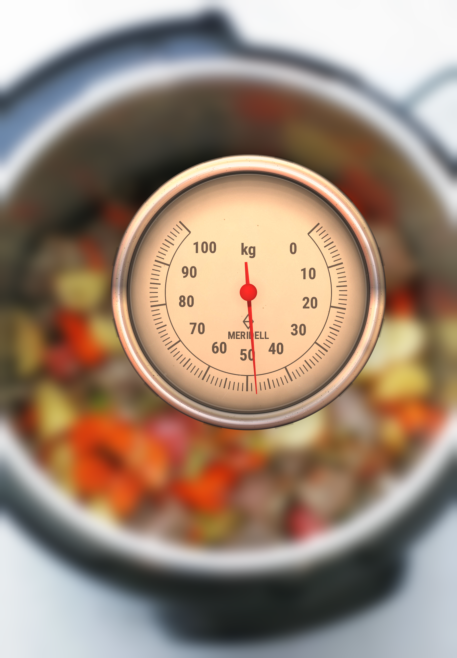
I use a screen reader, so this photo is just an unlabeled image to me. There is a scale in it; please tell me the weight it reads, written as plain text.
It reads 48 kg
